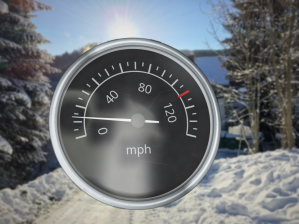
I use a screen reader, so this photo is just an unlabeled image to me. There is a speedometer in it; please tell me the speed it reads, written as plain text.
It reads 12.5 mph
